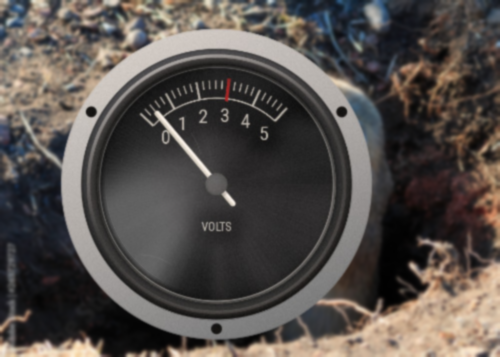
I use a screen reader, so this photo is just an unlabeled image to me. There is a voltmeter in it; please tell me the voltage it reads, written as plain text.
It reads 0.4 V
